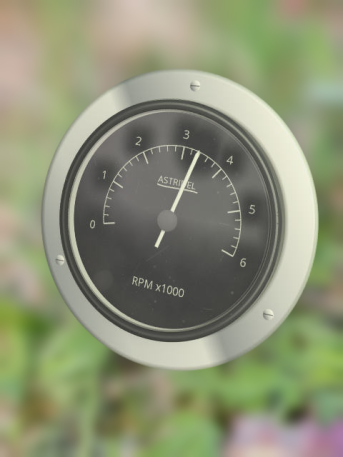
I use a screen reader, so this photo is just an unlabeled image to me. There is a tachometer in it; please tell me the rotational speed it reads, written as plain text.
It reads 3400 rpm
